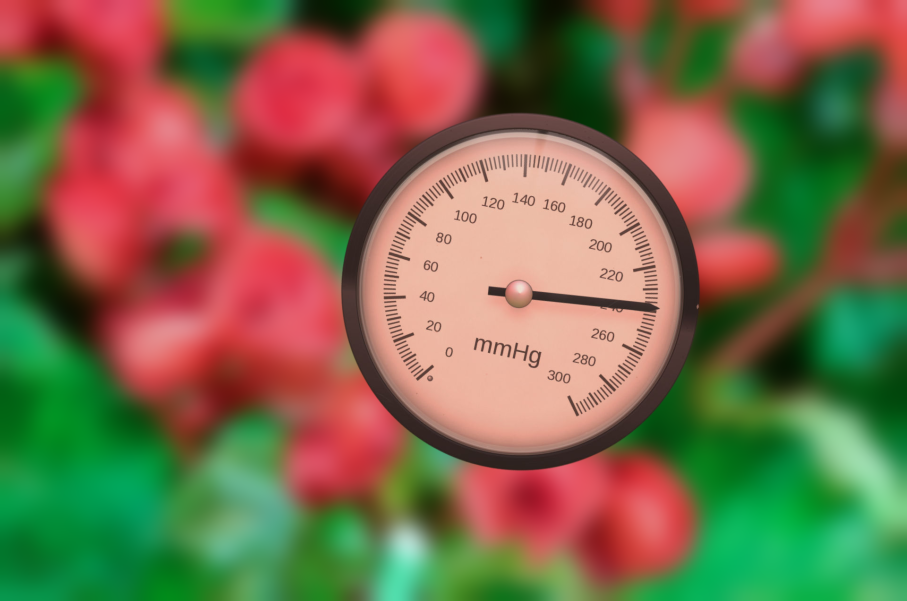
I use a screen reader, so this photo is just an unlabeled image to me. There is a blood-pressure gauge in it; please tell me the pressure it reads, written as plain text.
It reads 238 mmHg
